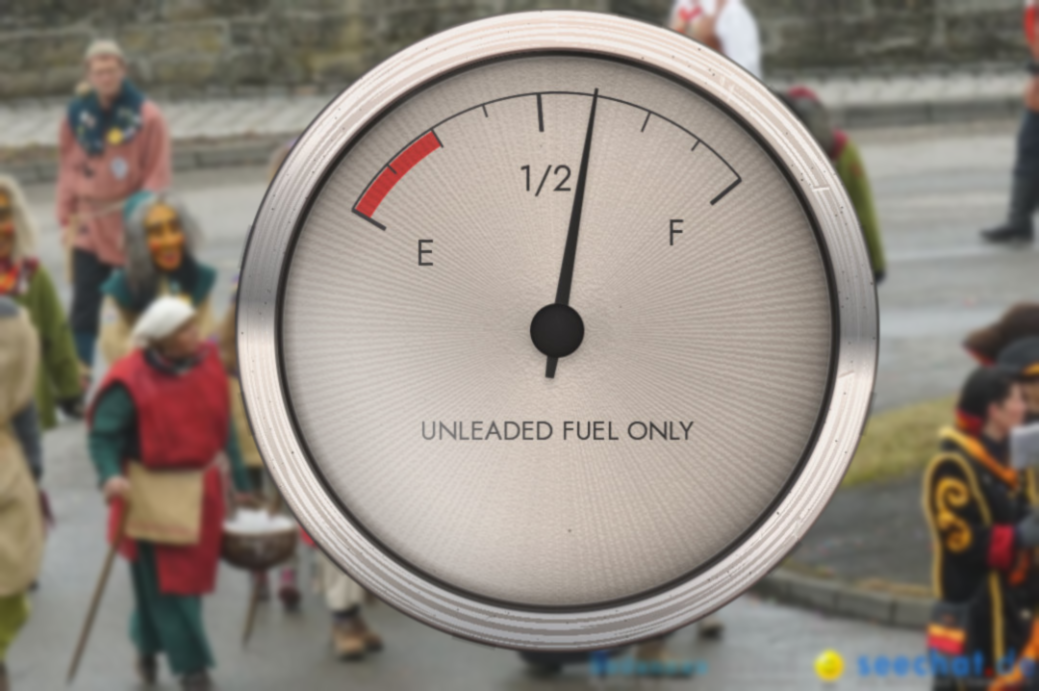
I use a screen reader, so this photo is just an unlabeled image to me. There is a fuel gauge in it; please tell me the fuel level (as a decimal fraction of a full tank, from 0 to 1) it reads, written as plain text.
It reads 0.625
